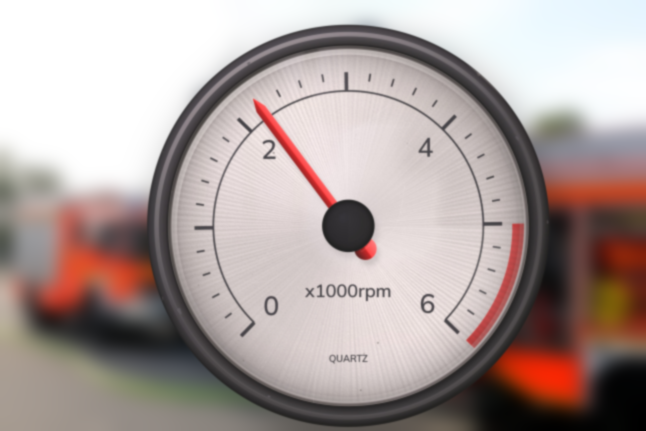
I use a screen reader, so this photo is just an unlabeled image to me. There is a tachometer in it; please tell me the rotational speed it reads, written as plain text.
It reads 2200 rpm
